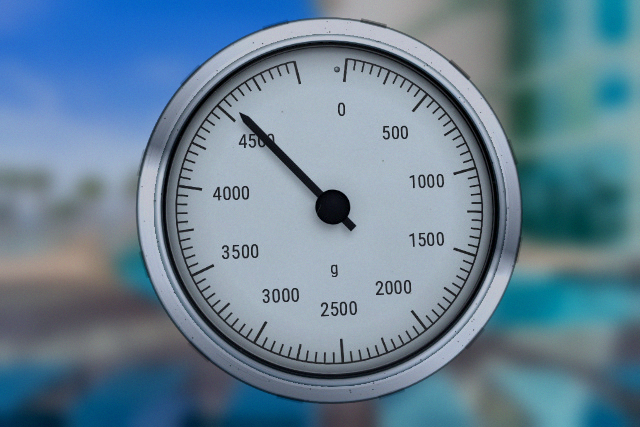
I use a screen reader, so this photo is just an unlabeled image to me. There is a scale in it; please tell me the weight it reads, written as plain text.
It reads 4550 g
